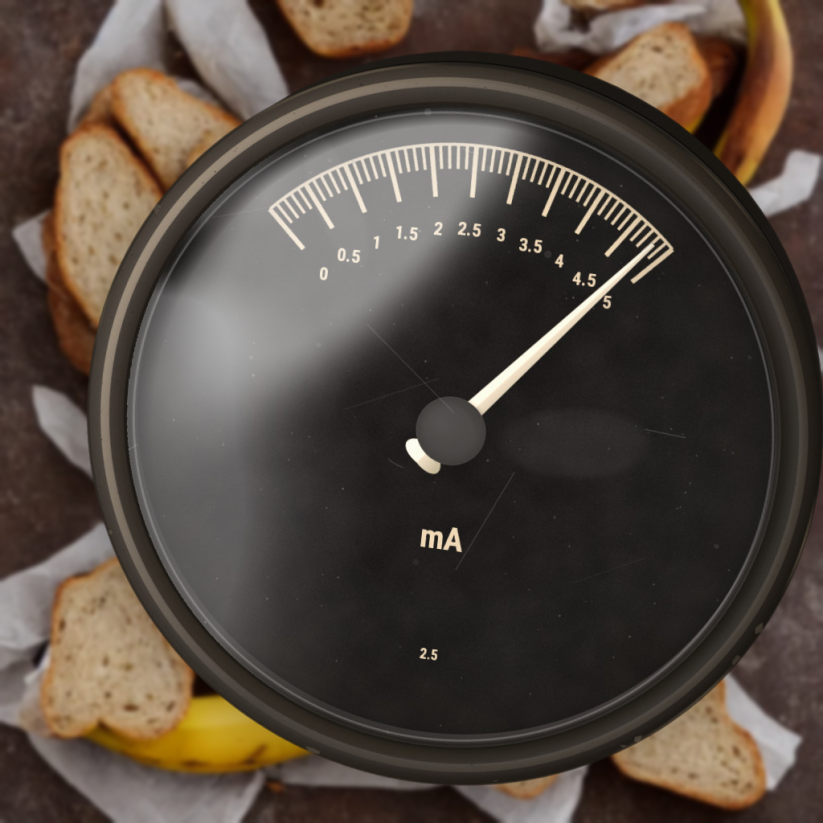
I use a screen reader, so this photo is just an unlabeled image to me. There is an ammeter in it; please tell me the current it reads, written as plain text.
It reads 4.8 mA
